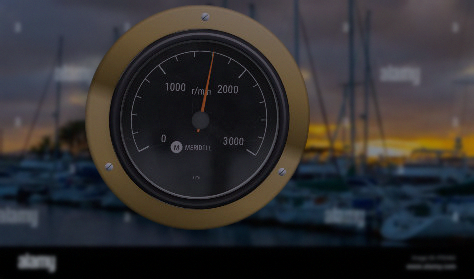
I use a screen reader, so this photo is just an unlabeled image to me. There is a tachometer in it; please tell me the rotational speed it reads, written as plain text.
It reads 1600 rpm
